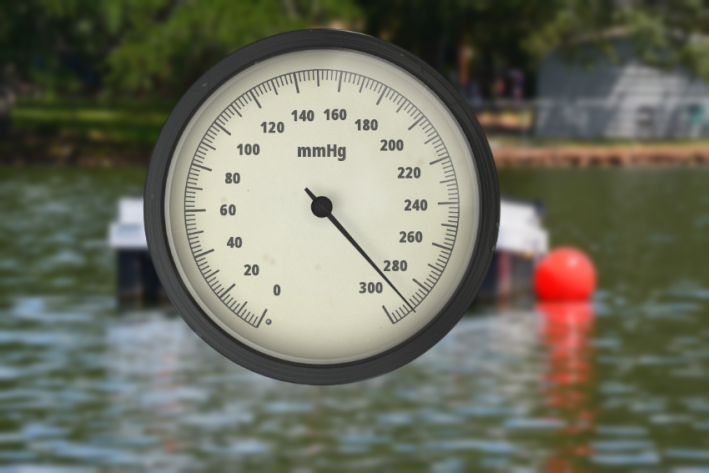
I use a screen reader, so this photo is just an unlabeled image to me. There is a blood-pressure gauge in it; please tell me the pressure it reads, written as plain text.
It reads 290 mmHg
